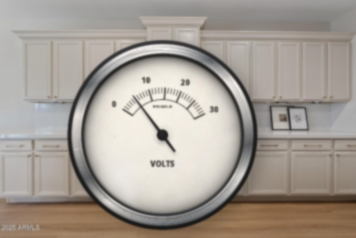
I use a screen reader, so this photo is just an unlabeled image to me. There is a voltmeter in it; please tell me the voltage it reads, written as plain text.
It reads 5 V
